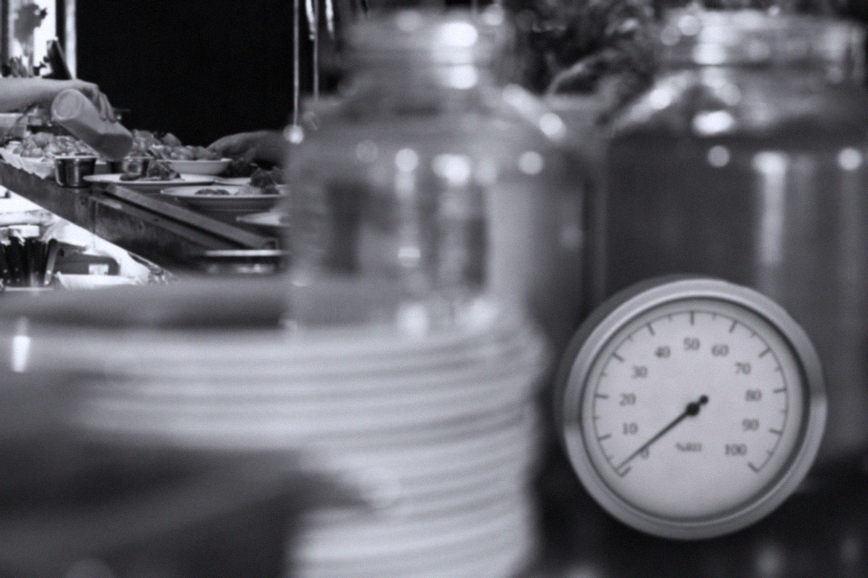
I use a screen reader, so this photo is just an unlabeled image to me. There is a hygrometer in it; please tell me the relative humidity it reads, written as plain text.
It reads 2.5 %
